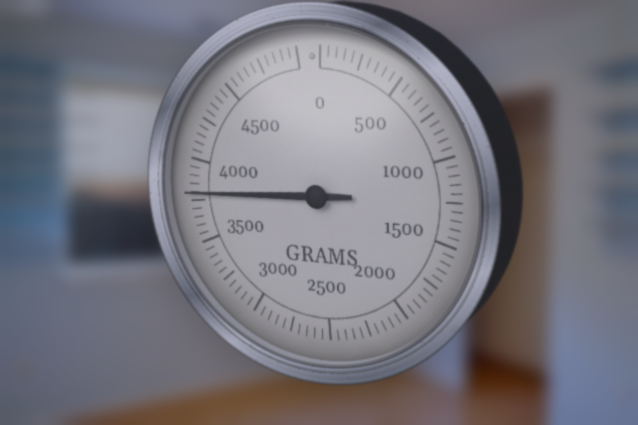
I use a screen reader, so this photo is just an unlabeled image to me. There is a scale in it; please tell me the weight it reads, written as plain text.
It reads 3800 g
